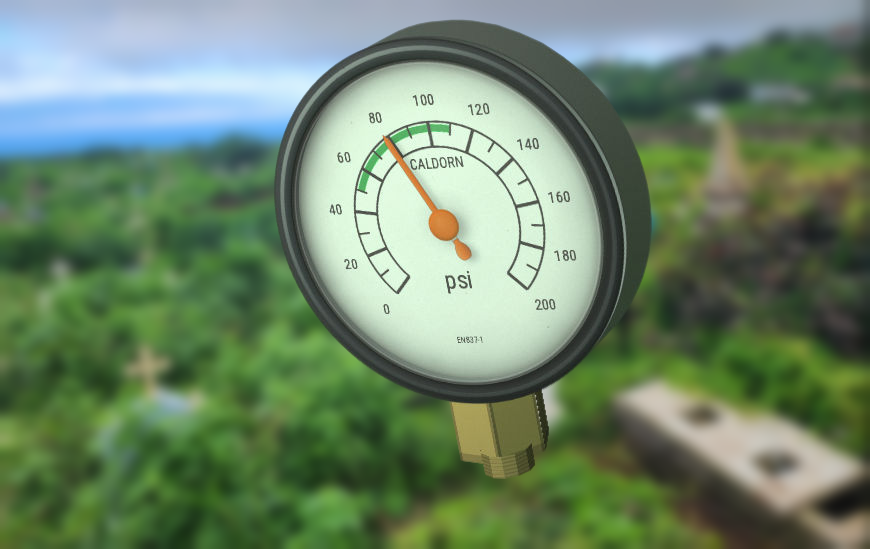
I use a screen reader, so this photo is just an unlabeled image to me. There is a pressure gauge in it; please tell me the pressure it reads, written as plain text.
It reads 80 psi
